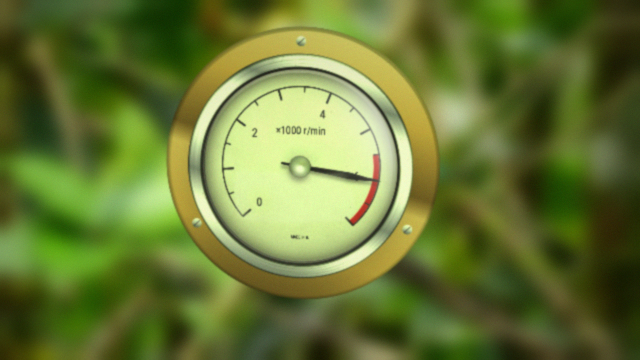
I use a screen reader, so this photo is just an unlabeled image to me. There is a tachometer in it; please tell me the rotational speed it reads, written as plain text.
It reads 6000 rpm
